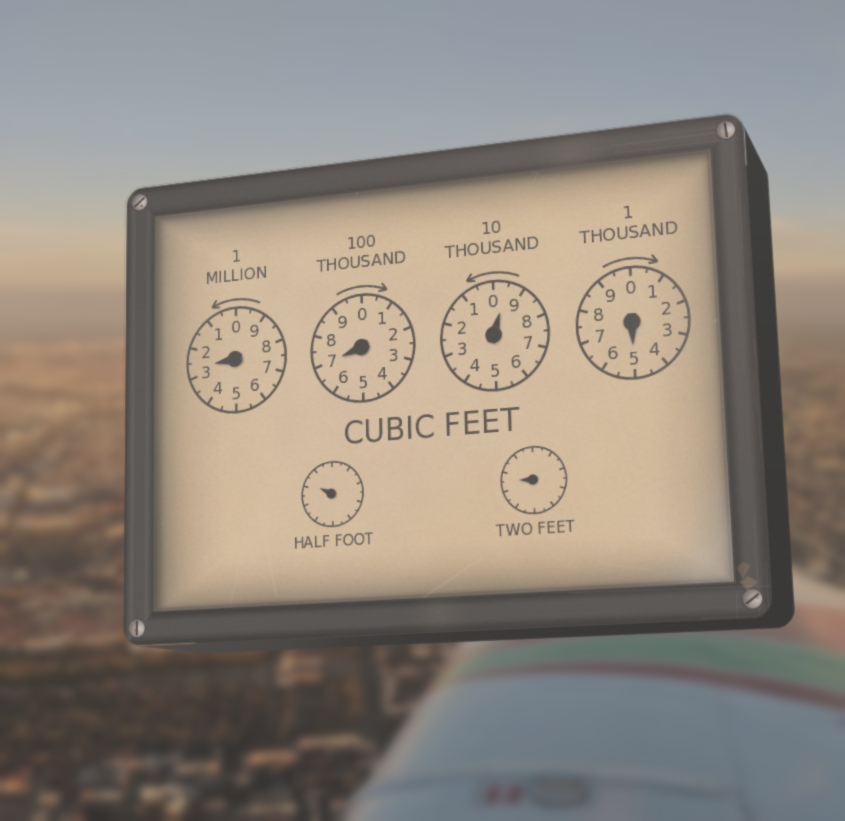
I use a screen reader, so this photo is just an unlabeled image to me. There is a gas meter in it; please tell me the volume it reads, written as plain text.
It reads 269500 ft³
